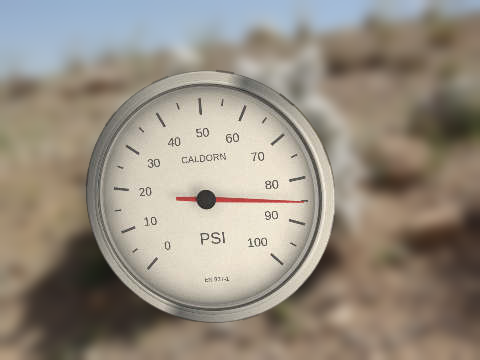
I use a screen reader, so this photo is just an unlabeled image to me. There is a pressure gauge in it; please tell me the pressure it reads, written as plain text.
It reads 85 psi
